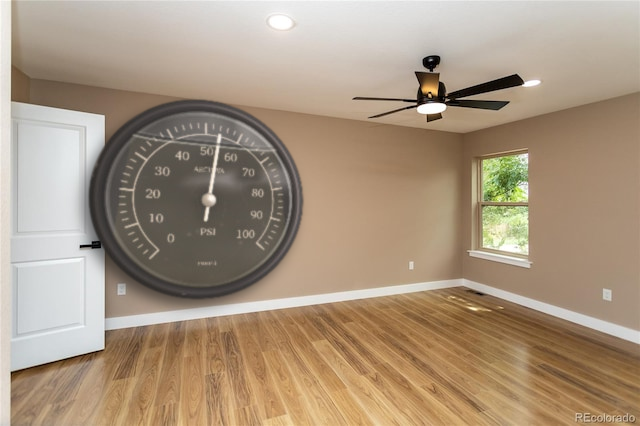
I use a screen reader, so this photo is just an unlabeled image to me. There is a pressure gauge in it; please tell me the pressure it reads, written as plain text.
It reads 54 psi
